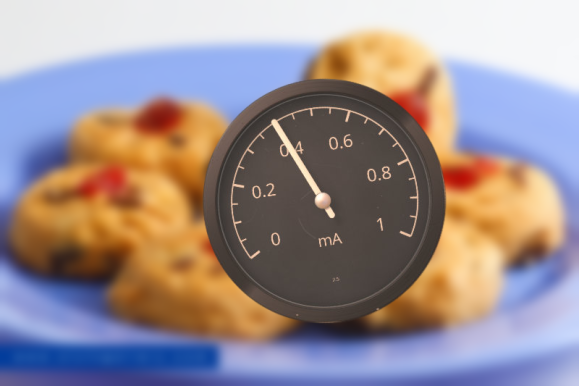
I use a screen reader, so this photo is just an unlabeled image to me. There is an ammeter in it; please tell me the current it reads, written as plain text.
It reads 0.4 mA
